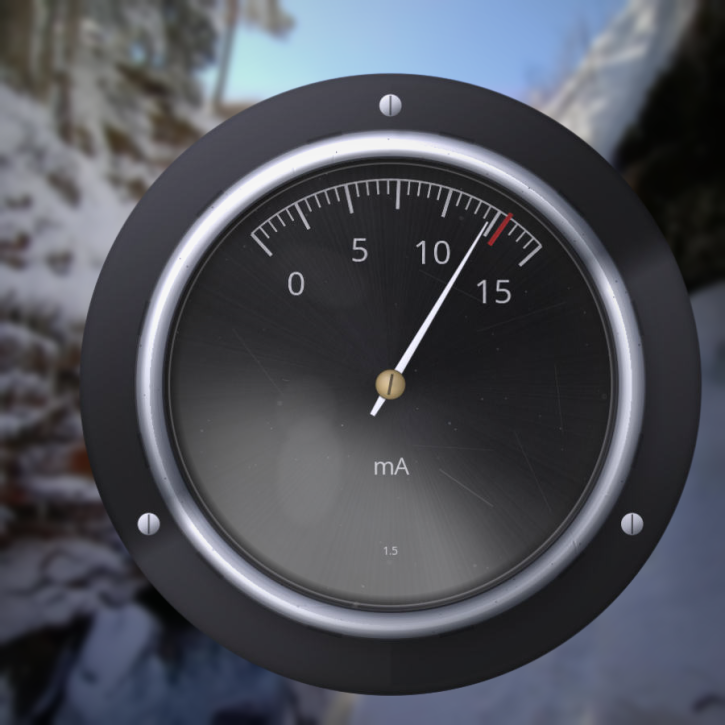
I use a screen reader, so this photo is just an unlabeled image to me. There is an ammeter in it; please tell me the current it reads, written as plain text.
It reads 12.25 mA
